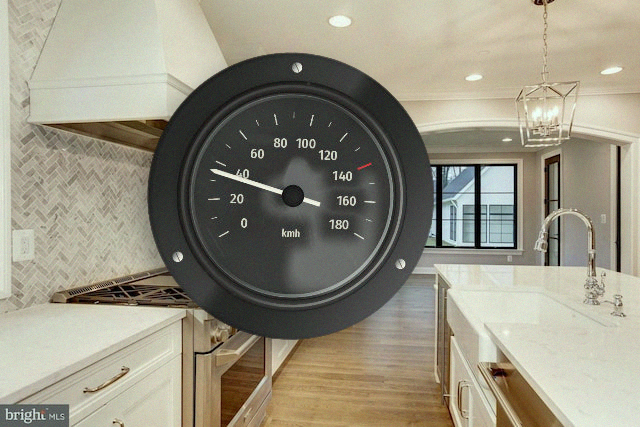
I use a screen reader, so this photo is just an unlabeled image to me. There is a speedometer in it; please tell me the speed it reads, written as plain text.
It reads 35 km/h
